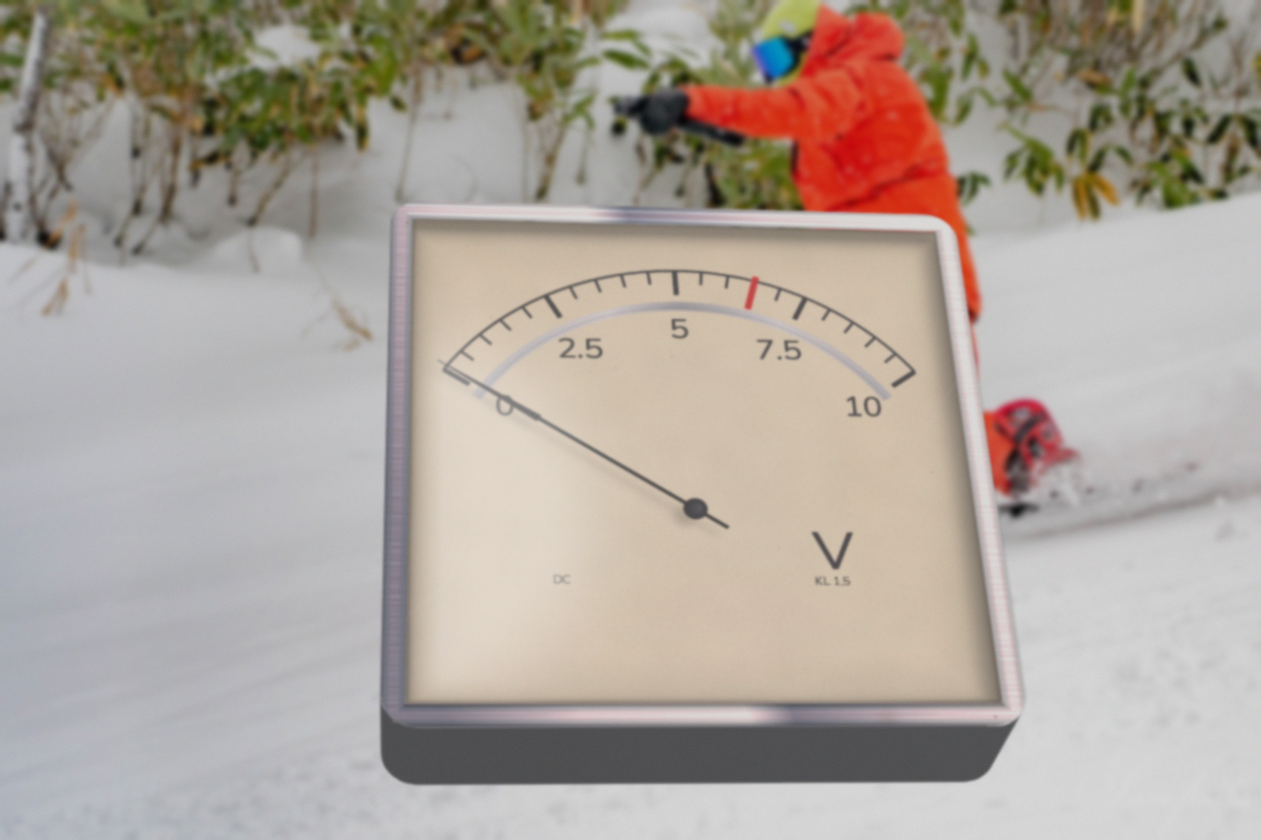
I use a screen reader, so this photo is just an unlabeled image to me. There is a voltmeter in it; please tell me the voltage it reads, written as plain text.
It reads 0 V
